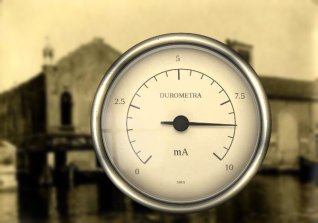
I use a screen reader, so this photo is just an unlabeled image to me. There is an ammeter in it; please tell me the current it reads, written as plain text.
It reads 8.5 mA
